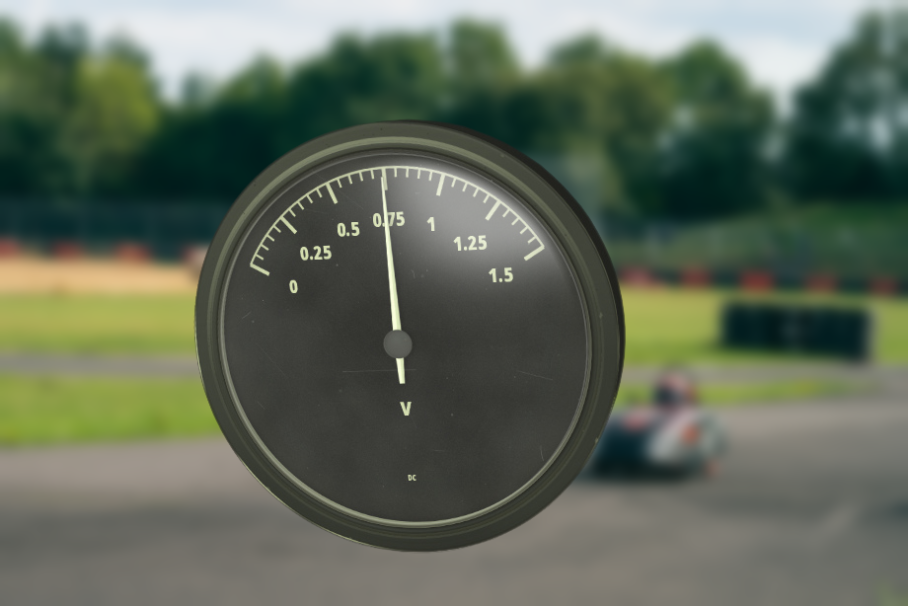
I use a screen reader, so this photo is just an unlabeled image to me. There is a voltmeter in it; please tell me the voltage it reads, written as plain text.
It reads 0.75 V
